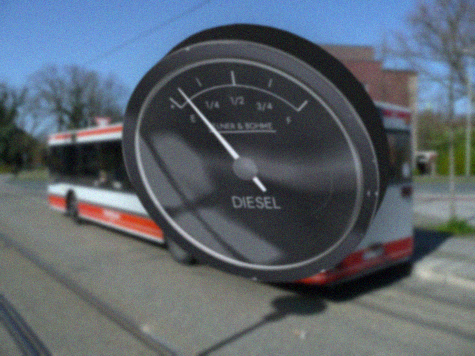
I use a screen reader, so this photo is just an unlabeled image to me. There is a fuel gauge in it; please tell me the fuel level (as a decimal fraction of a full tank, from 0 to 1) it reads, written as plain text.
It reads 0.125
